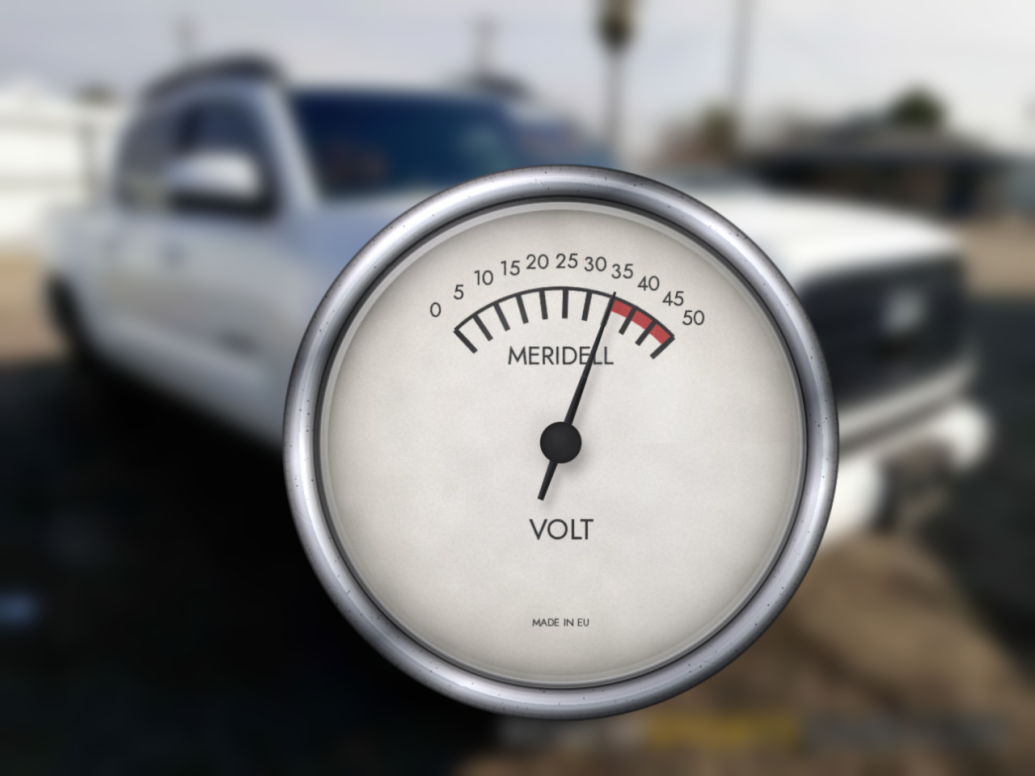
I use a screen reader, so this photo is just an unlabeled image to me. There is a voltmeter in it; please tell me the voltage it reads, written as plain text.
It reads 35 V
